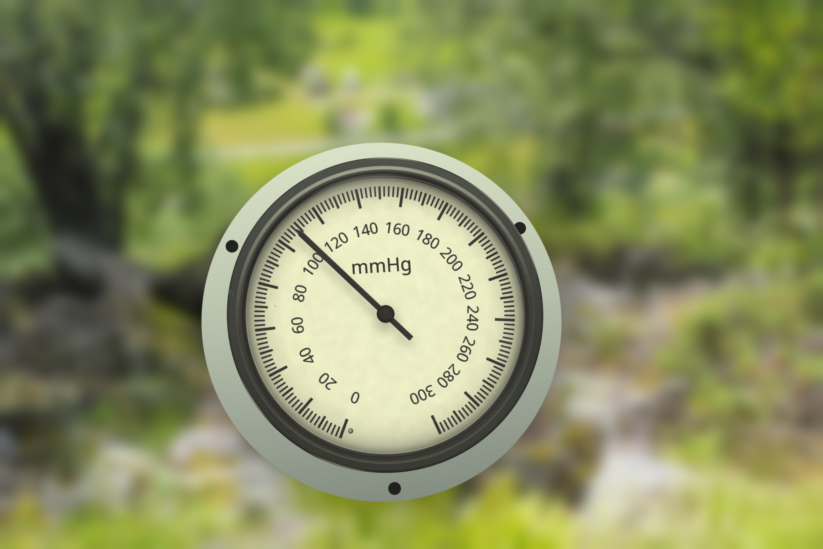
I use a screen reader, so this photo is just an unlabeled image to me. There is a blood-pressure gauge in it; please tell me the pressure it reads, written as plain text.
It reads 108 mmHg
